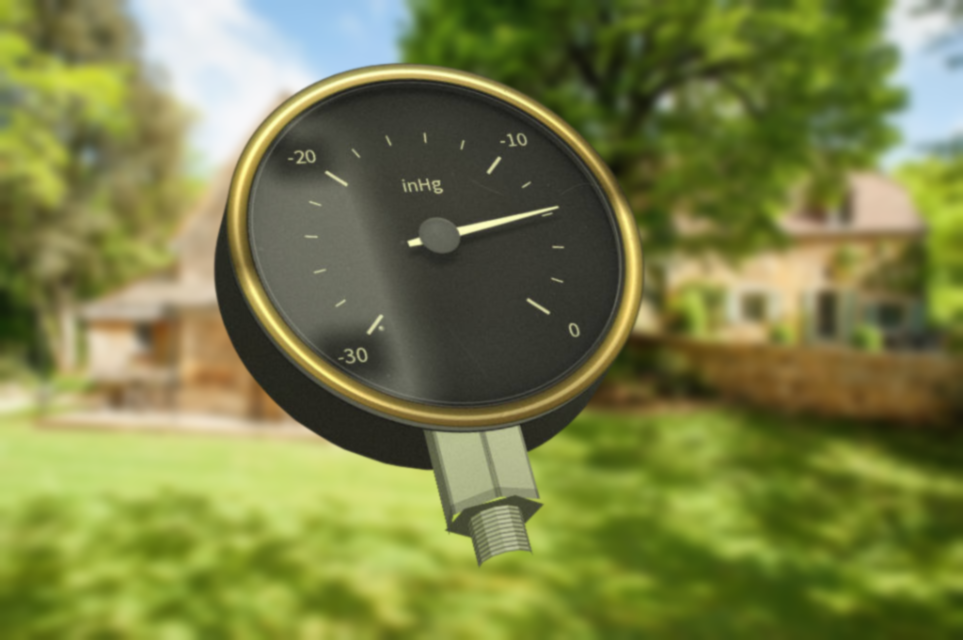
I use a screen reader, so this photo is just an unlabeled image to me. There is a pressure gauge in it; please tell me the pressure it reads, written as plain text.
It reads -6 inHg
